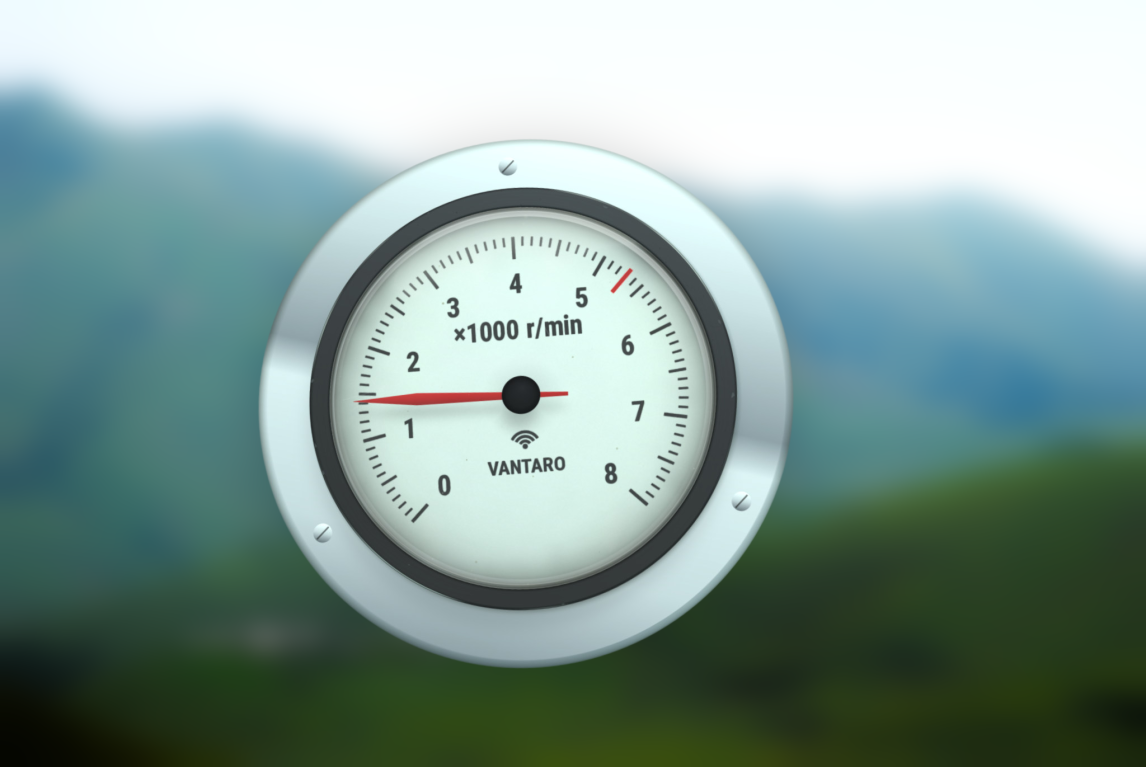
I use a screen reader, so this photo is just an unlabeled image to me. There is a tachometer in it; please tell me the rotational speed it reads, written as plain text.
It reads 1400 rpm
